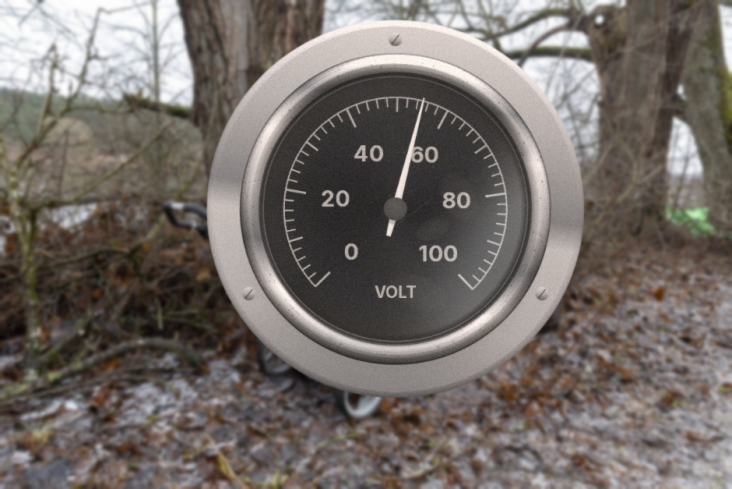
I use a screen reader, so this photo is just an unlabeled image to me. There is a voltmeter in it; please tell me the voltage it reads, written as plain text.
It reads 55 V
